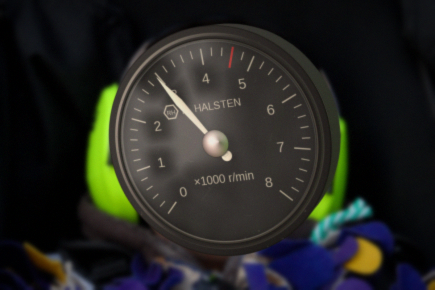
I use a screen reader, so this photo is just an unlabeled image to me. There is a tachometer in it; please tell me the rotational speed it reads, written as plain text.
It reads 3000 rpm
